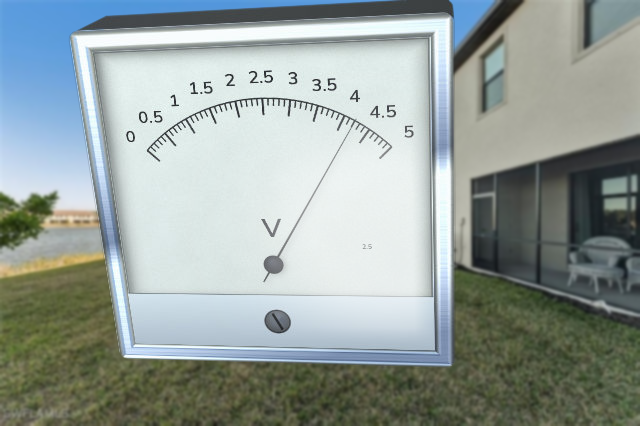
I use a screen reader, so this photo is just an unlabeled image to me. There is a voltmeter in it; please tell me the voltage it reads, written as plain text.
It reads 4.2 V
